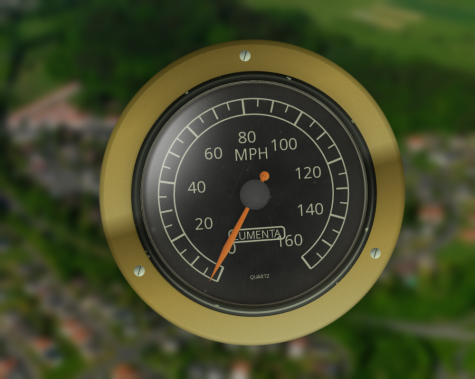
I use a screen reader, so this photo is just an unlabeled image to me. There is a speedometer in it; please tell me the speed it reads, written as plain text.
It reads 2.5 mph
